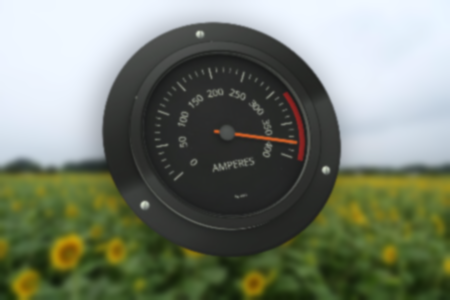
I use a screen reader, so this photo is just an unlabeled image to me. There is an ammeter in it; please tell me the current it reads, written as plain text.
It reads 380 A
